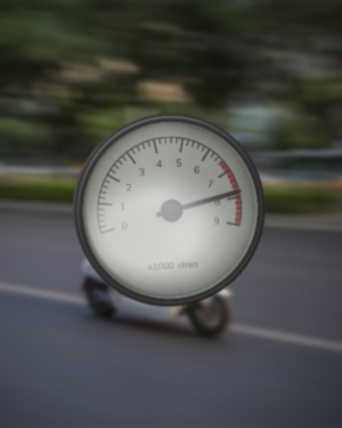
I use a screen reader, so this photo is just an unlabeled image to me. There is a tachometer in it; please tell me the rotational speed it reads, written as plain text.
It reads 7800 rpm
